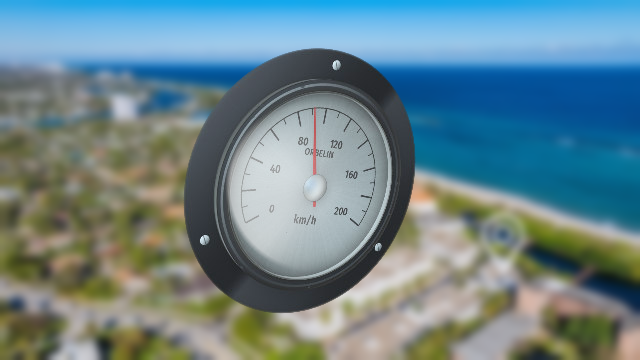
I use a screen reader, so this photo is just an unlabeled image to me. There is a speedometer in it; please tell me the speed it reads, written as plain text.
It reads 90 km/h
